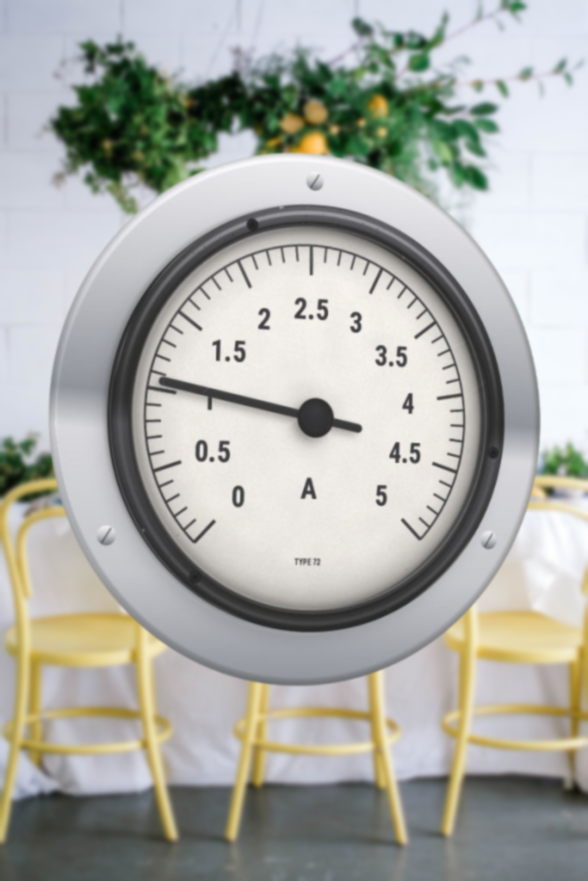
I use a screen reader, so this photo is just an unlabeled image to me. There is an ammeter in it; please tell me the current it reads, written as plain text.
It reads 1.05 A
